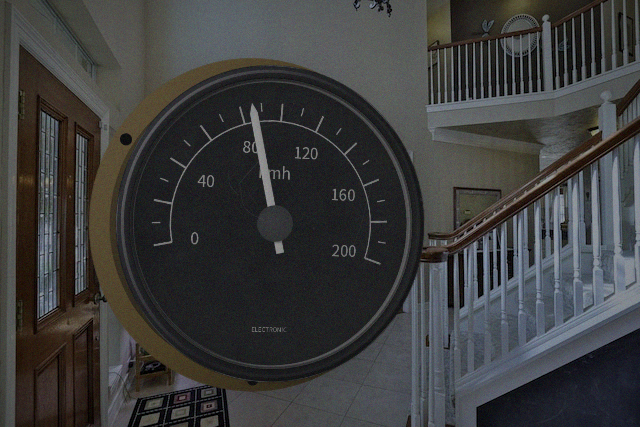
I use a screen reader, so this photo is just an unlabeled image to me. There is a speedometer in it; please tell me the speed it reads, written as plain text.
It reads 85 km/h
